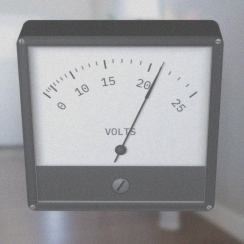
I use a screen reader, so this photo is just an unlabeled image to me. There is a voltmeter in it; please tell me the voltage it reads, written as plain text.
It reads 21 V
